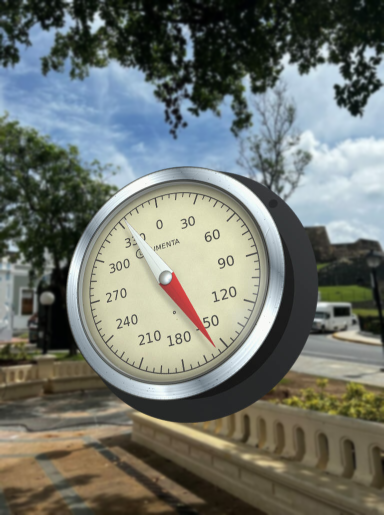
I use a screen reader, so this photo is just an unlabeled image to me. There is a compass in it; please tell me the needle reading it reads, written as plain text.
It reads 155 °
